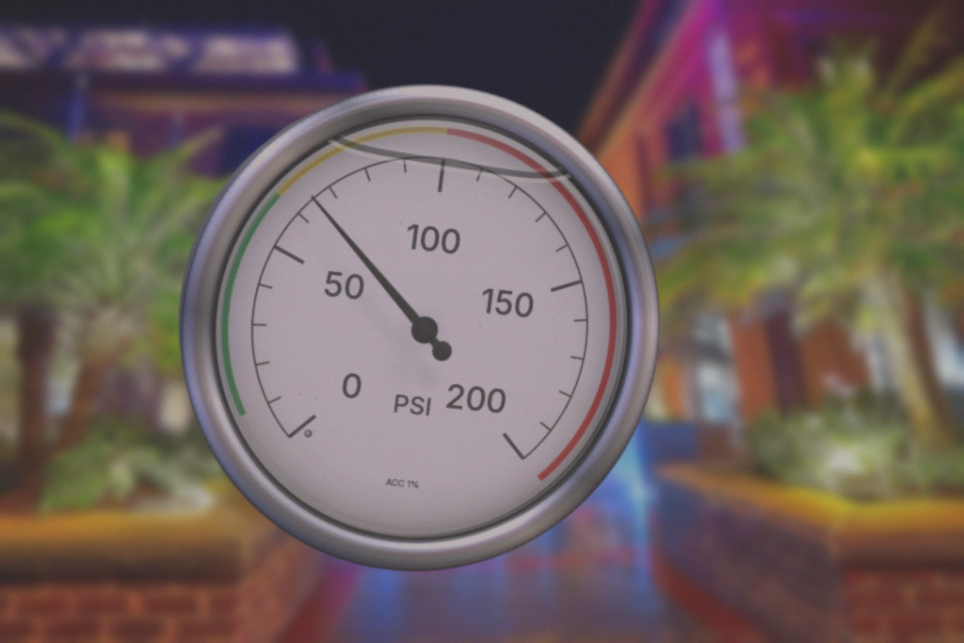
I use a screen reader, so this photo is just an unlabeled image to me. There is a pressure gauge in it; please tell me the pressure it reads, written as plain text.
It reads 65 psi
